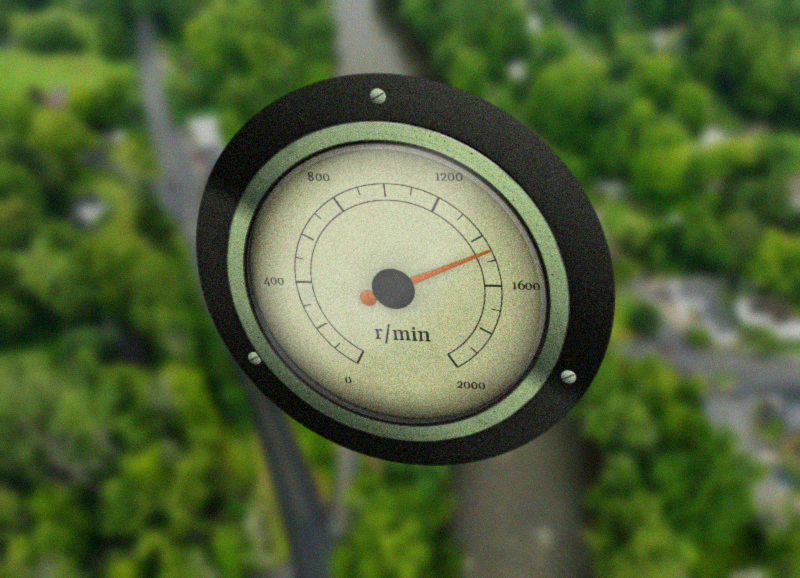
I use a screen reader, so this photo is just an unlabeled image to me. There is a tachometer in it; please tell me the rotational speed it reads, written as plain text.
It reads 1450 rpm
